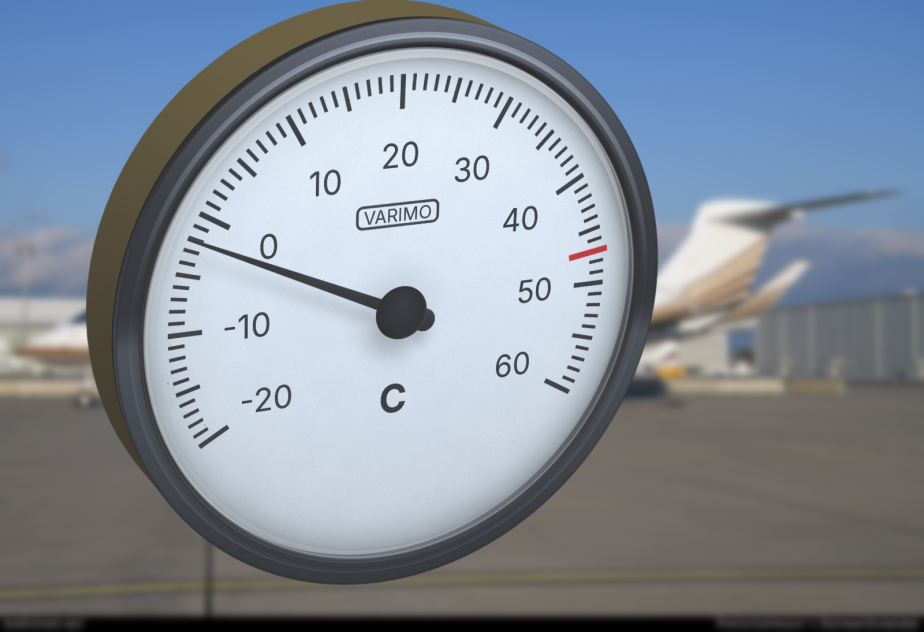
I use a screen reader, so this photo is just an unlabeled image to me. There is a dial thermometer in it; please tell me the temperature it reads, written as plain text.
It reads -2 °C
